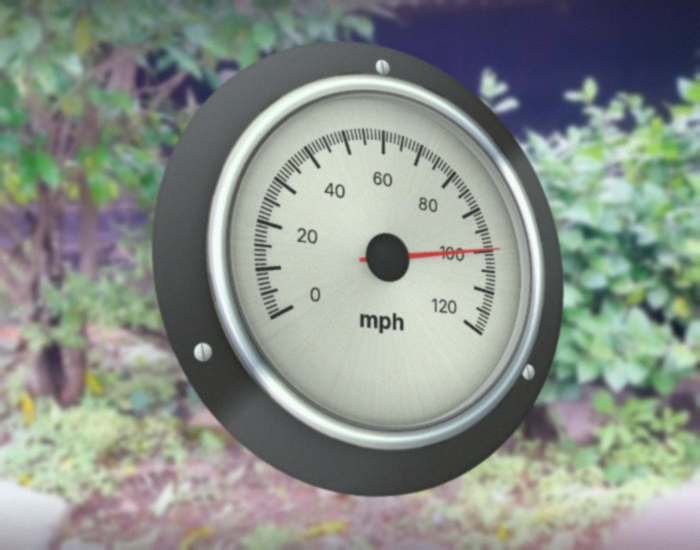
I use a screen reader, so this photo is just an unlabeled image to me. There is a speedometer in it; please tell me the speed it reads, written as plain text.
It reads 100 mph
